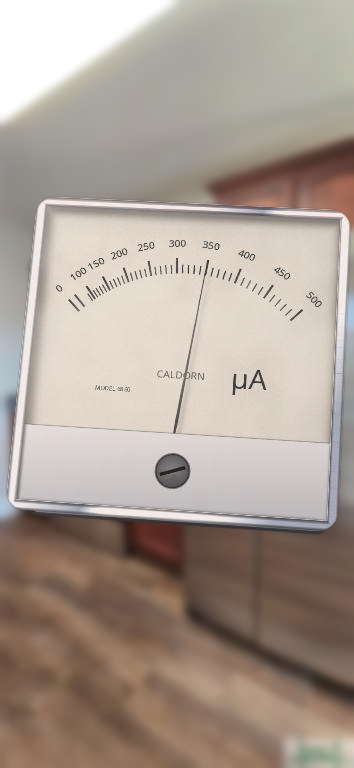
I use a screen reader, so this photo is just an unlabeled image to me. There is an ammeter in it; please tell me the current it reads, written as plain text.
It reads 350 µA
